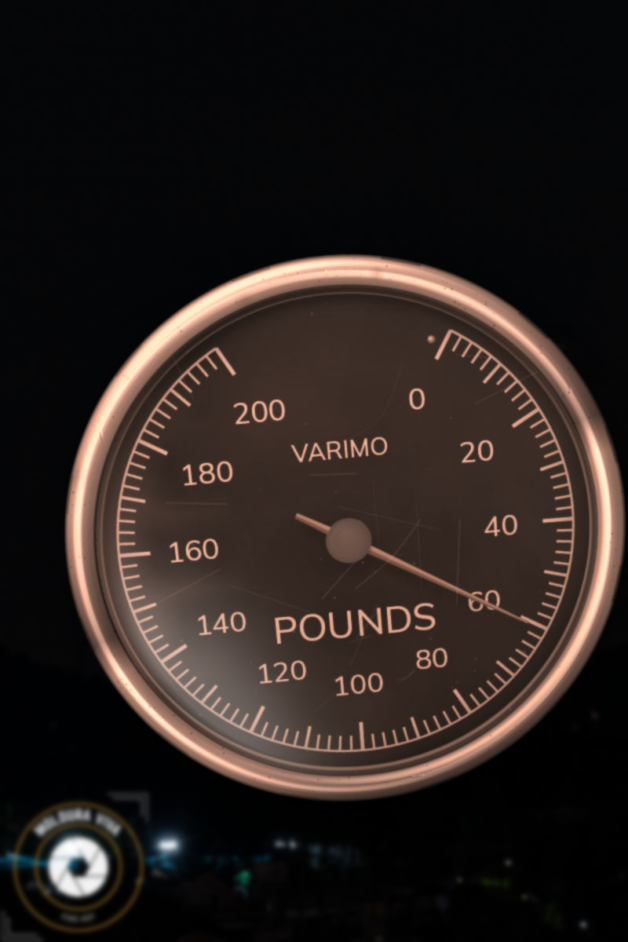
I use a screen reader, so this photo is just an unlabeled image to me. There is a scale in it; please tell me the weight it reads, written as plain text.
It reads 60 lb
